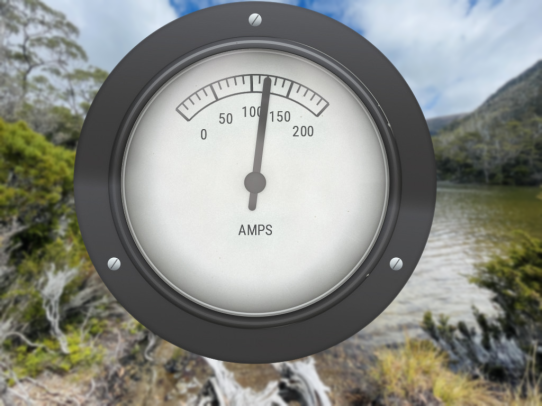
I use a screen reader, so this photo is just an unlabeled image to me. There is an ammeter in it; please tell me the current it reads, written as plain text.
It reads 120 A
